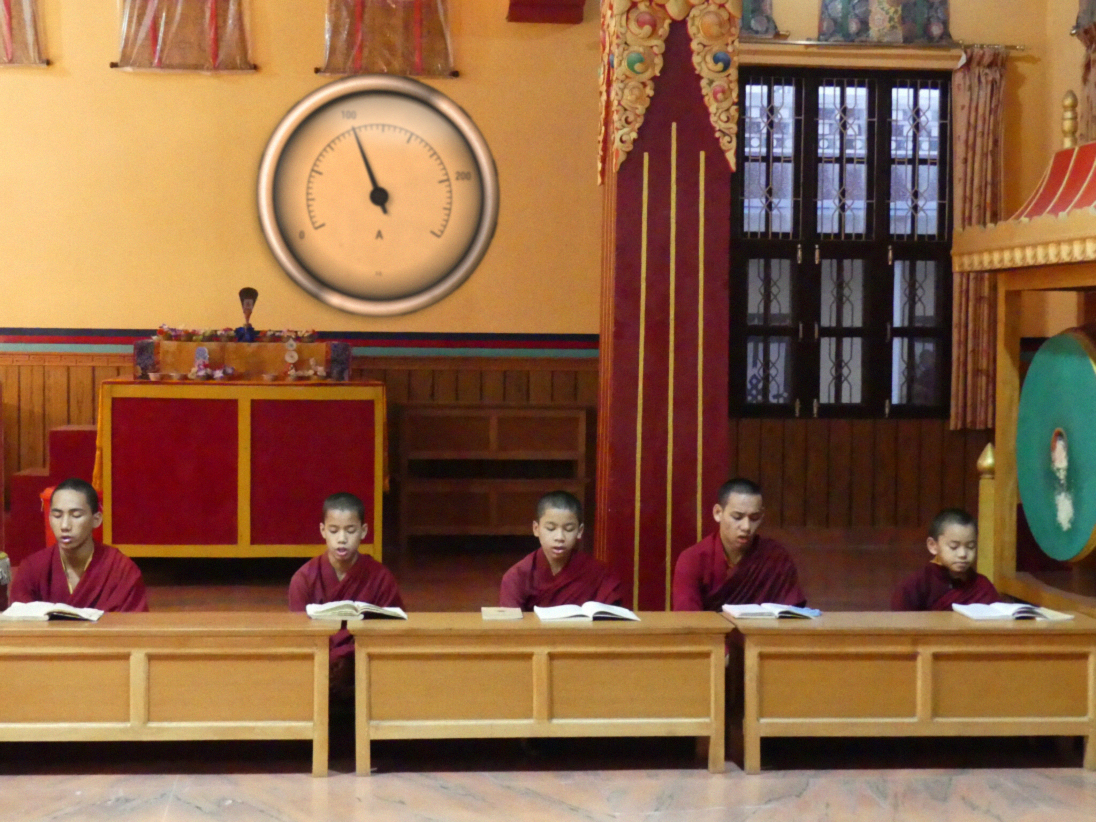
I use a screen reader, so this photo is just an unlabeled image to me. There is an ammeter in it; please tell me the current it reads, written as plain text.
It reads 100 A
